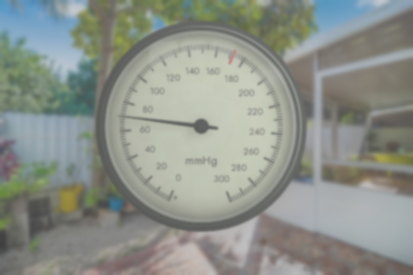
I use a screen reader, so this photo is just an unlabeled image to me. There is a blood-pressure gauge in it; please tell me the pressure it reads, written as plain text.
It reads 70 mmHg
